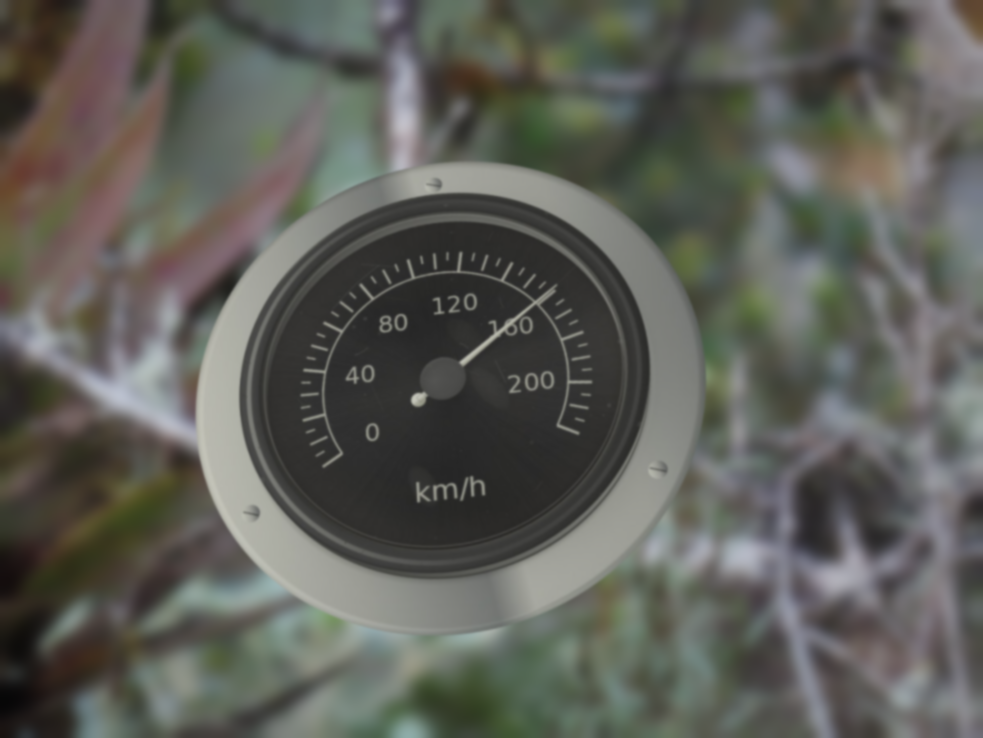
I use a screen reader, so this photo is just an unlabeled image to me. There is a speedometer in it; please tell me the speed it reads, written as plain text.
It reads 160 km/h
